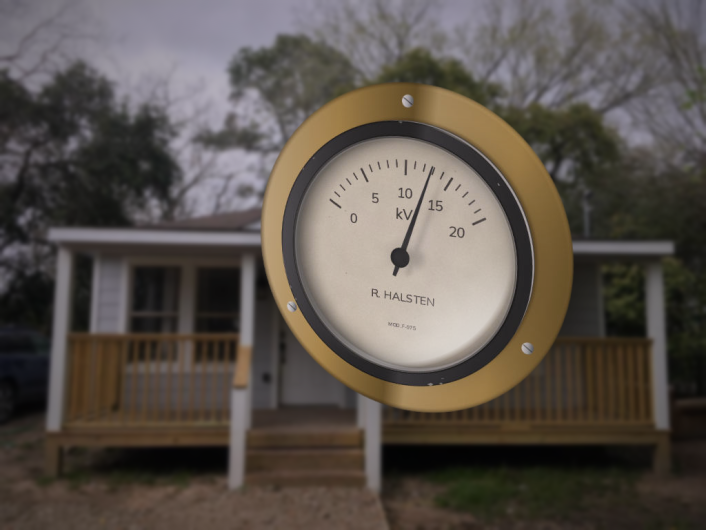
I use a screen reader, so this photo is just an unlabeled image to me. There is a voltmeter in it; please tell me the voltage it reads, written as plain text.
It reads 13 kV
